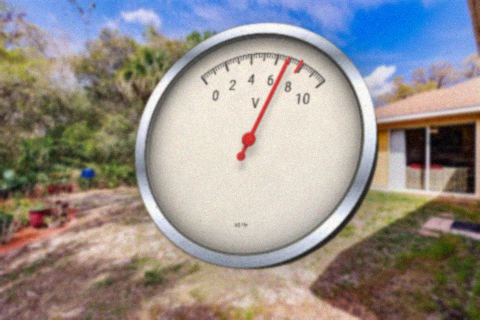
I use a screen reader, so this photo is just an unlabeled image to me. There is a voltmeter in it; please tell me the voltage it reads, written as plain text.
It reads 7 V
